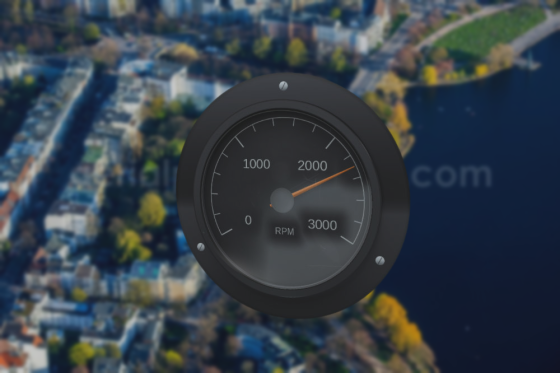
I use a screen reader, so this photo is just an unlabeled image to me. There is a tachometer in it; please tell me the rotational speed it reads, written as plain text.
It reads 2300 rpm
